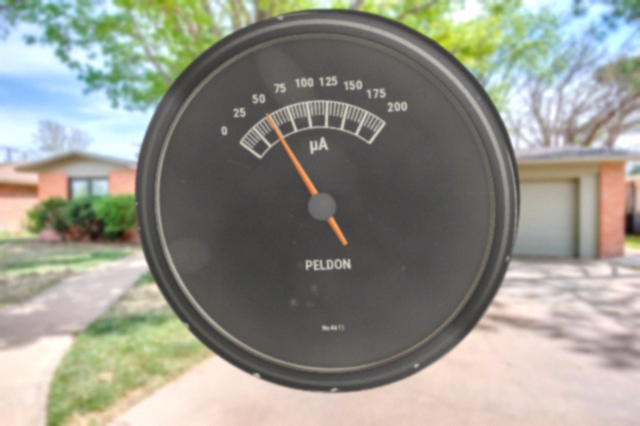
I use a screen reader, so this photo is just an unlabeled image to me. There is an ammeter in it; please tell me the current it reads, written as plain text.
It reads 50 µA
